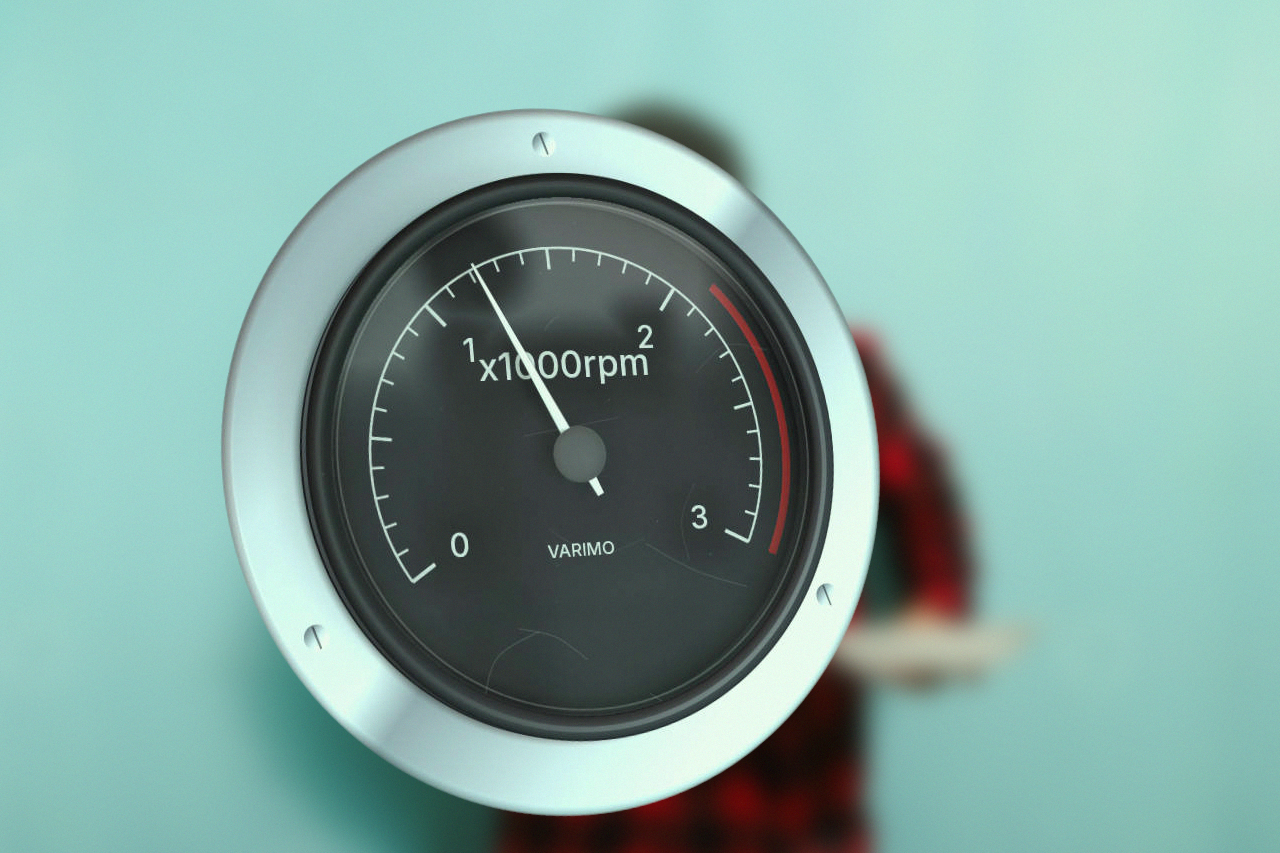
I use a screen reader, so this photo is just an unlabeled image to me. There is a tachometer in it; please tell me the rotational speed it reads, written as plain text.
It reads 1200 rpm
